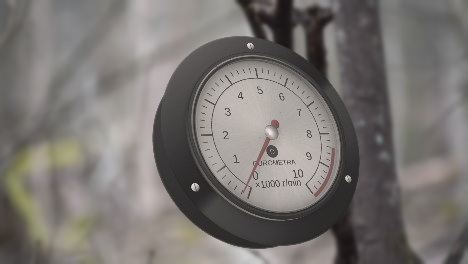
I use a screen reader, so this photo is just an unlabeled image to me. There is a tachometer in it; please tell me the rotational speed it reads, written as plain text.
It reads 200 rpm
